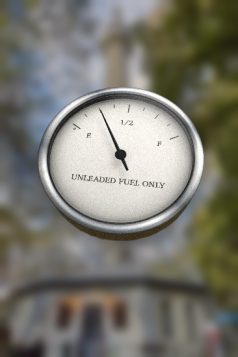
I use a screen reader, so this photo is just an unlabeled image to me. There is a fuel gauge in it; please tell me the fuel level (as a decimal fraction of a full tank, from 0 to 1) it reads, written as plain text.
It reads 0.25
